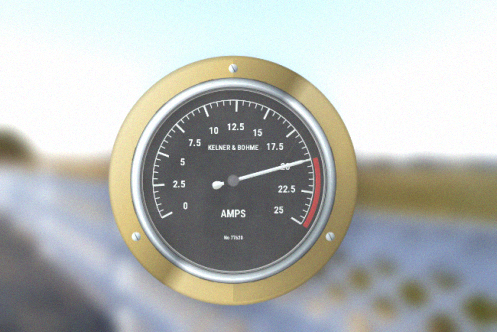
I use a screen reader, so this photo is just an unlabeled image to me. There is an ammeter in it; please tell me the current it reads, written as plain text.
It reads 20 A
